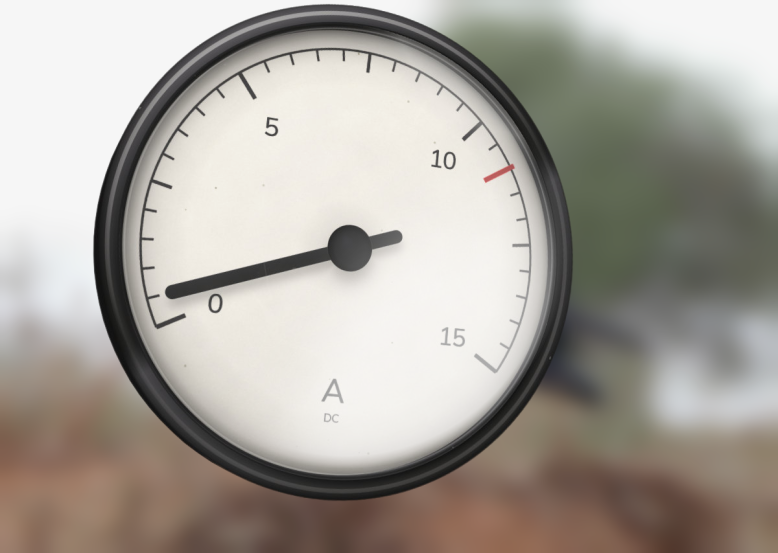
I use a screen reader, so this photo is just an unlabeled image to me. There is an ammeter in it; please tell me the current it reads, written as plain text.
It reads 0.5 A
